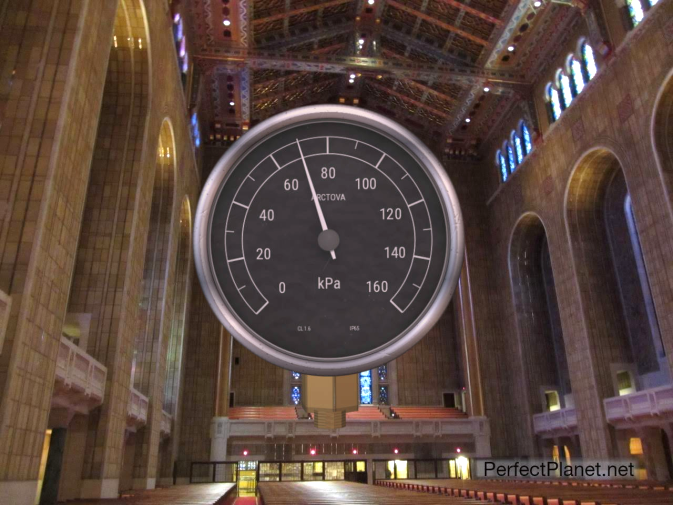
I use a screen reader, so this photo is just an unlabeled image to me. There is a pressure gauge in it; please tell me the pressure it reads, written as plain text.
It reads 70 kPa
